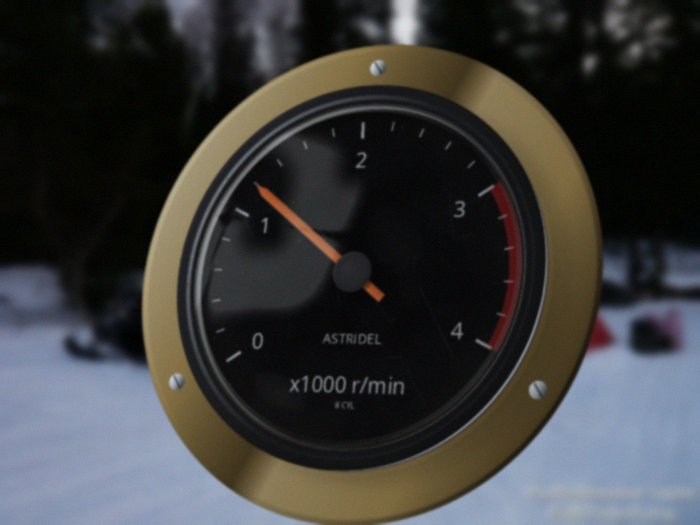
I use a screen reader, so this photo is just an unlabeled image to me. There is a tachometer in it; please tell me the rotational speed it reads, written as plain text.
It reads 1200 rpm
